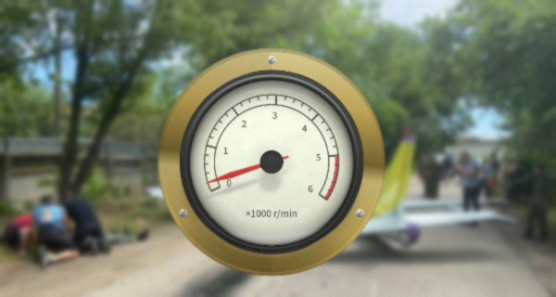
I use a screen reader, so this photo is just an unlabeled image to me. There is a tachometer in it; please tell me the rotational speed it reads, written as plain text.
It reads 200 rpm
